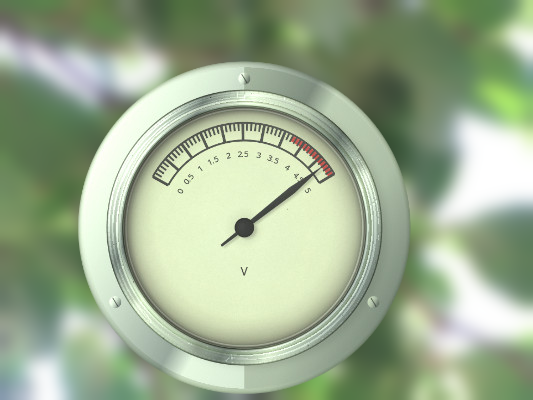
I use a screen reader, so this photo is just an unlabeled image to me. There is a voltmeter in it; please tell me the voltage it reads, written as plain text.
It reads 4.7 V
